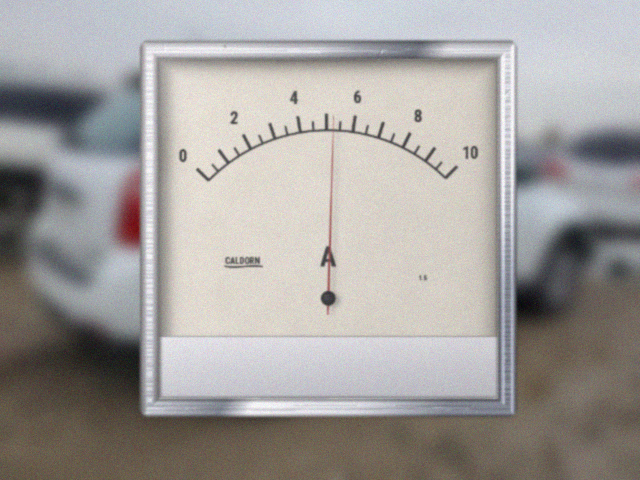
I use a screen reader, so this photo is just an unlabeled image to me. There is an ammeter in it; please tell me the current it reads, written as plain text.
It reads 5.25 A
